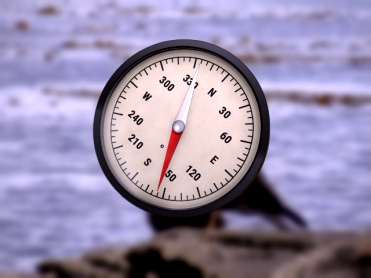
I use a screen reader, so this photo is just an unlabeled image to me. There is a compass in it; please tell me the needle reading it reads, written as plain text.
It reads 155 °
